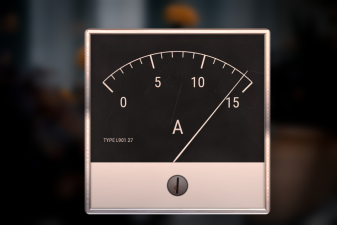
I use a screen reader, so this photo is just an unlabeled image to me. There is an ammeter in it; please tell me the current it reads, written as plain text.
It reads 14 A
